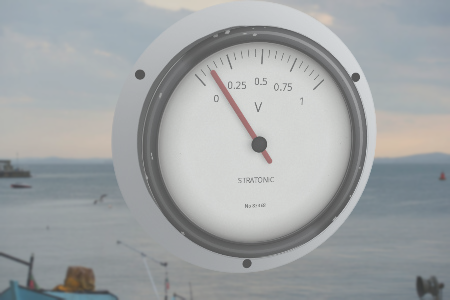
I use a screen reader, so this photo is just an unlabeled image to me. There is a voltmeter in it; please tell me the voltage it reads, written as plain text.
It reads 0.1 V
